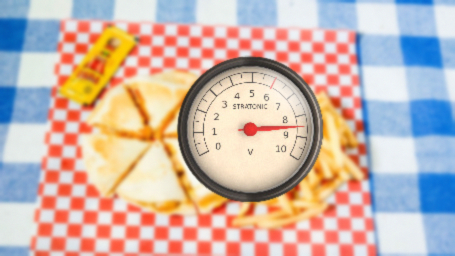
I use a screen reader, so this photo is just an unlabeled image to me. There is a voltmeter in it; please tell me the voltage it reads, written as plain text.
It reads 8.5 V
